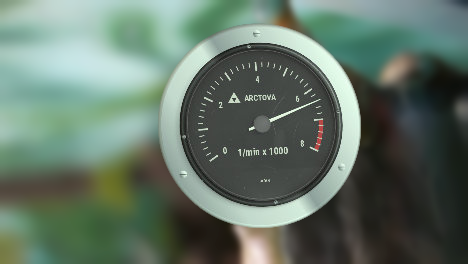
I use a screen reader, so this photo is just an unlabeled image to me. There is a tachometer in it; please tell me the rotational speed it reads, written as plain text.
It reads 6400 rpm
